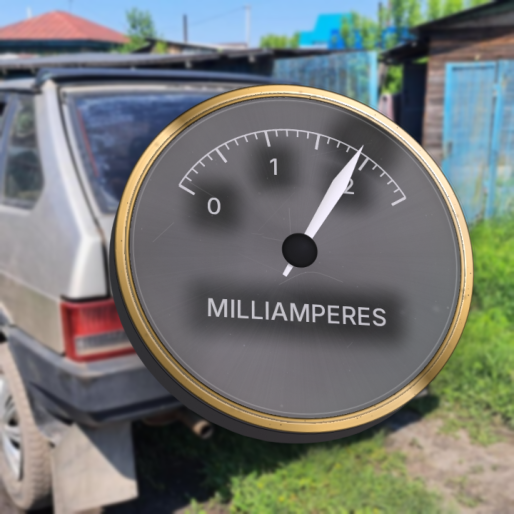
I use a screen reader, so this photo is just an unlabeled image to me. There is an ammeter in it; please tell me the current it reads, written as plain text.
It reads 1.9 mA
